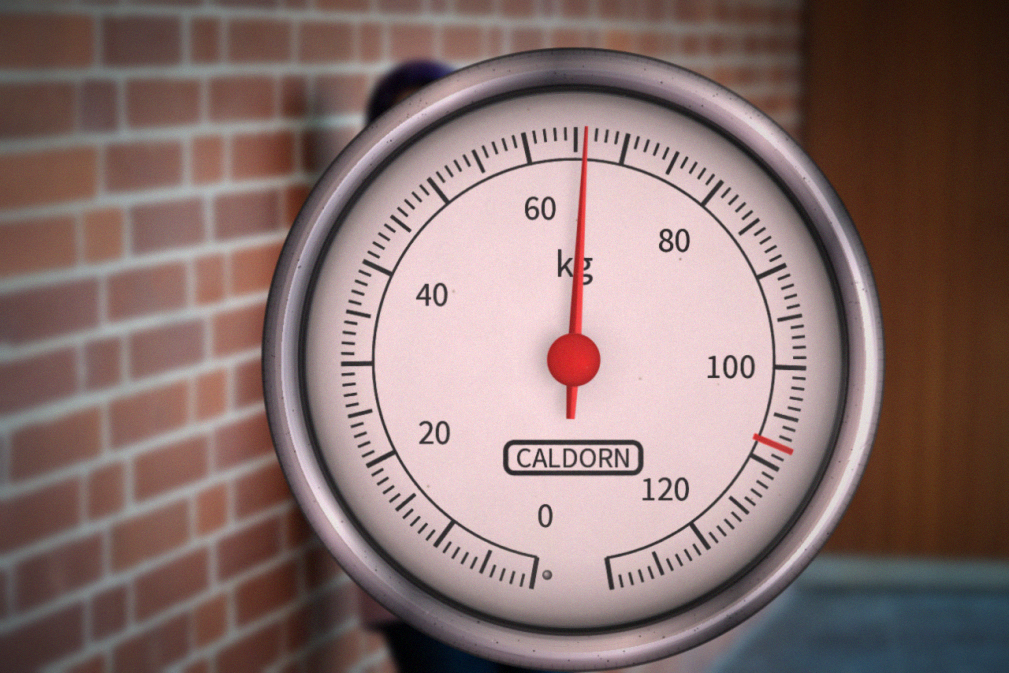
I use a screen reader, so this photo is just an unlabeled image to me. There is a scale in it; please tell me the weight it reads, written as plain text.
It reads 66 kg
